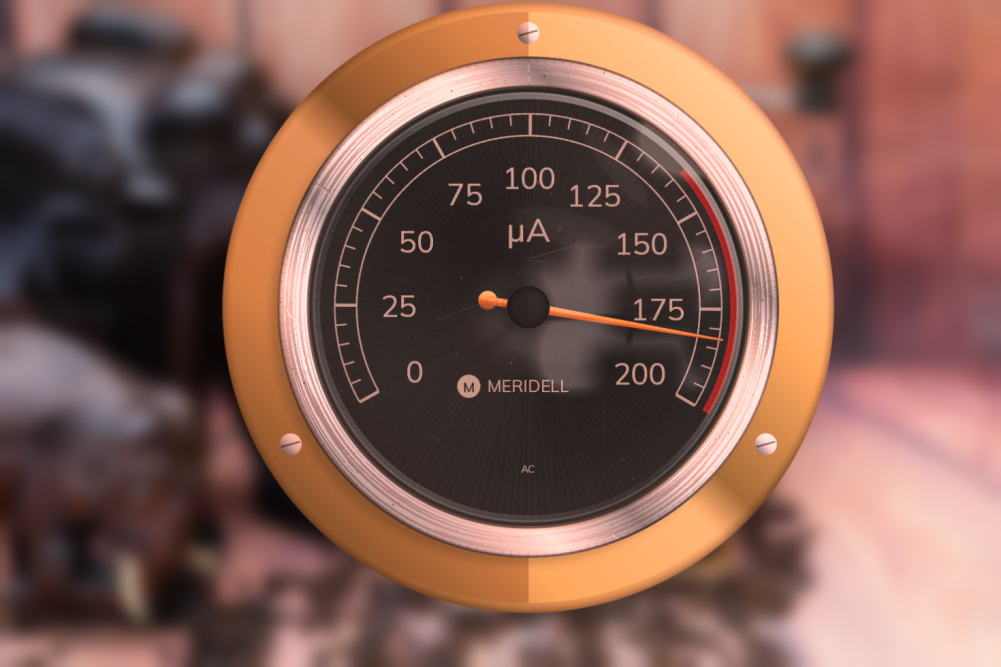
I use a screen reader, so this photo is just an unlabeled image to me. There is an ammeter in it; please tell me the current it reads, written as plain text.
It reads 182.5 µA
